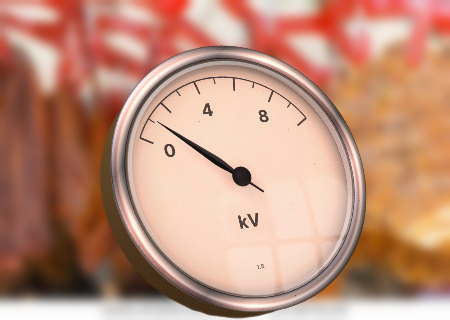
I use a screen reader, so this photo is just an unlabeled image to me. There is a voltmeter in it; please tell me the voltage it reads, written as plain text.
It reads 1 kV
